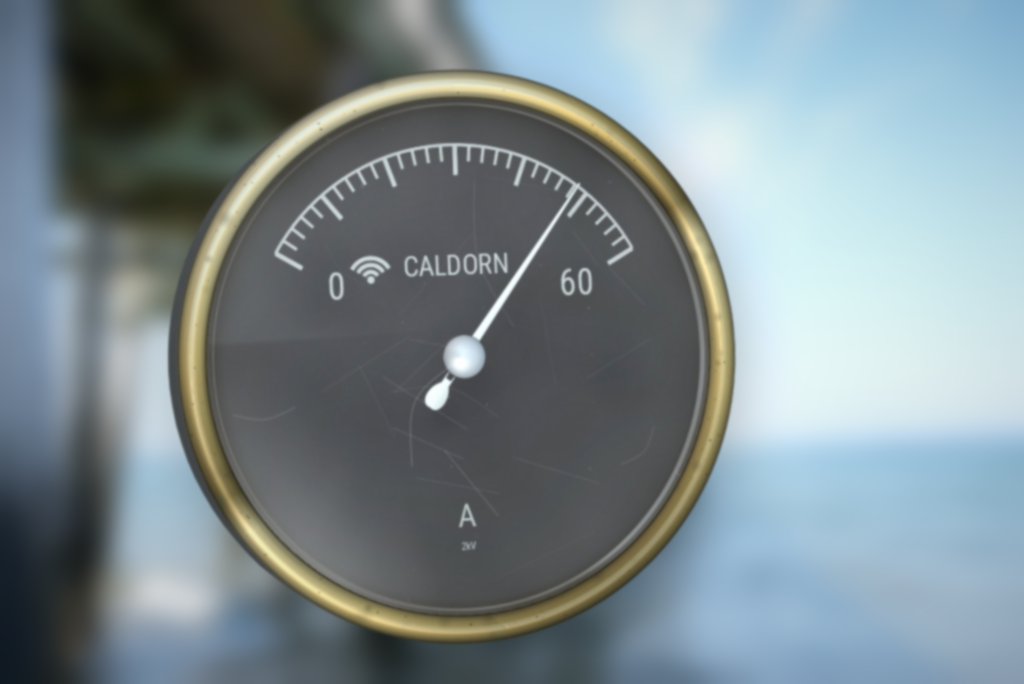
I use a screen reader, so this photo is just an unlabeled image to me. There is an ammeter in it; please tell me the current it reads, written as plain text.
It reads 48 A
